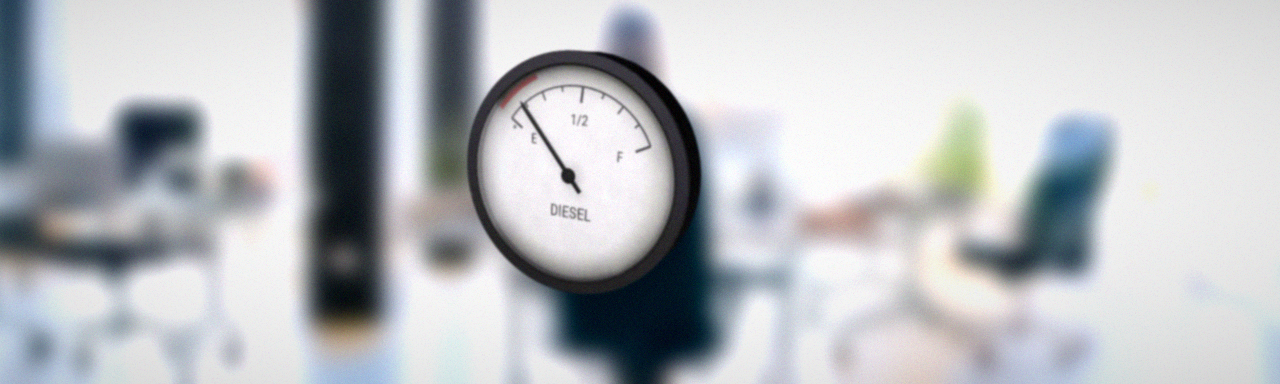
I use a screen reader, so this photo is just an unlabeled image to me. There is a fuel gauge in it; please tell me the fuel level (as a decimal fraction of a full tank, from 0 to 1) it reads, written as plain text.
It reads 0.125
